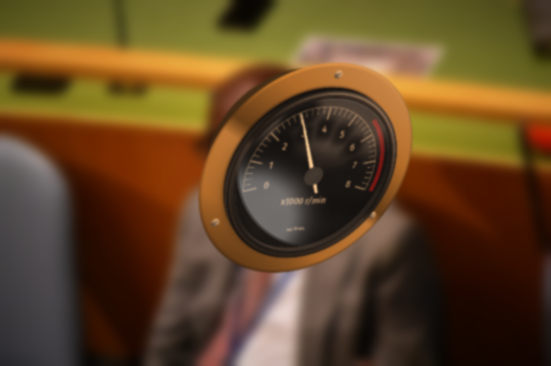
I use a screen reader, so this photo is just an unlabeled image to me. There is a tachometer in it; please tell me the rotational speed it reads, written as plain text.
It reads 3000 rpm
